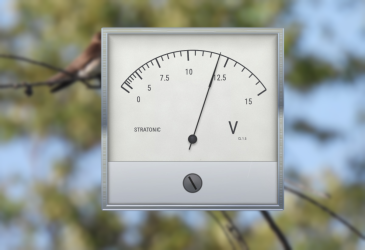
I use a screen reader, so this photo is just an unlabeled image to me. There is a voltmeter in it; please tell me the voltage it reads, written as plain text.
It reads 12 V
